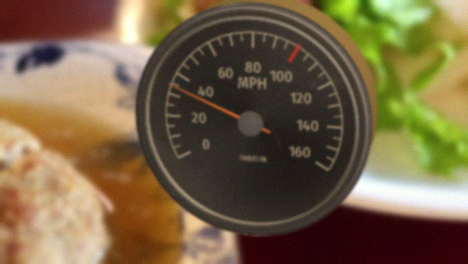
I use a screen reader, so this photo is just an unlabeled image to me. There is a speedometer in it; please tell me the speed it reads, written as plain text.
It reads 35 mph
